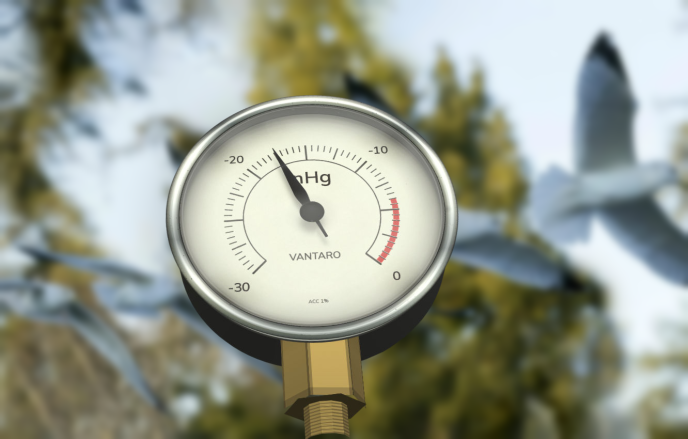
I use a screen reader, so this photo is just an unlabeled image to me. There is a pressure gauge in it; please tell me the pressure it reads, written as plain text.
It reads -17.5 inHg
